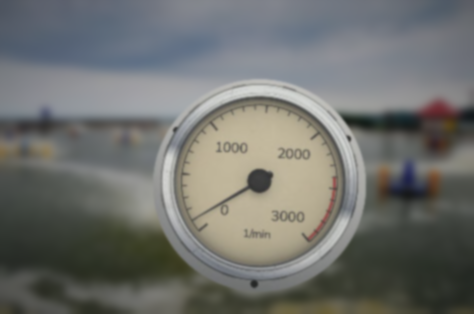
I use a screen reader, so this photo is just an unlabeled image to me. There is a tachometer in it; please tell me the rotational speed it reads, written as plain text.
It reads 100 rpm
